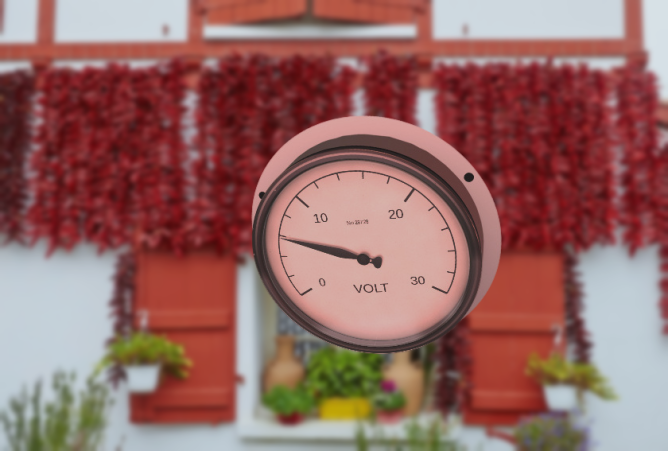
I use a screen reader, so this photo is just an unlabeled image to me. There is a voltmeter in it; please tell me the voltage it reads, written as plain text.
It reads 6 V
